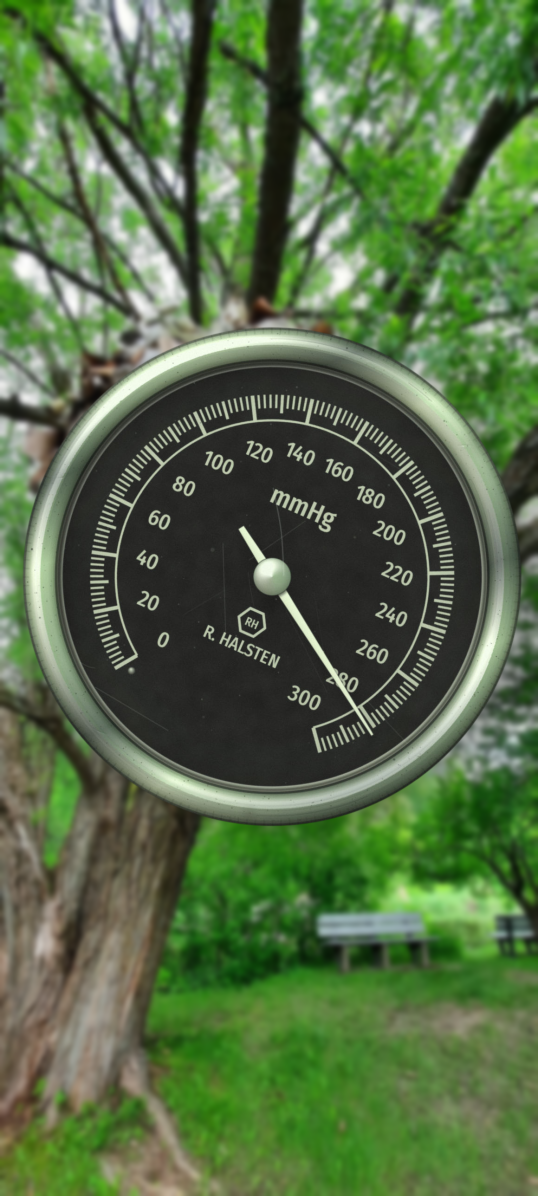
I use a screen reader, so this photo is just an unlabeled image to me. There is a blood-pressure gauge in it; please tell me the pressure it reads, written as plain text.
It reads 282 mmHg
